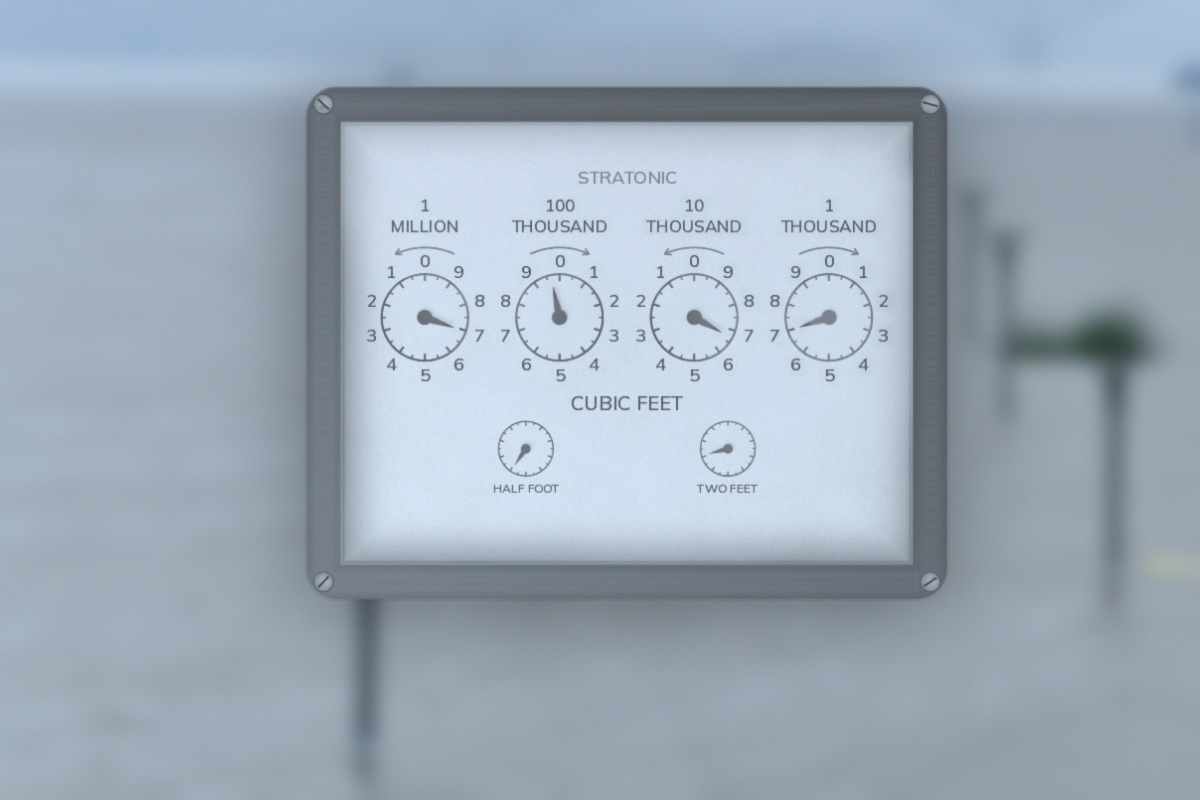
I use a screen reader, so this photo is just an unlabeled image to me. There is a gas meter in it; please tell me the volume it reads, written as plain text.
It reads 696700 ft³
